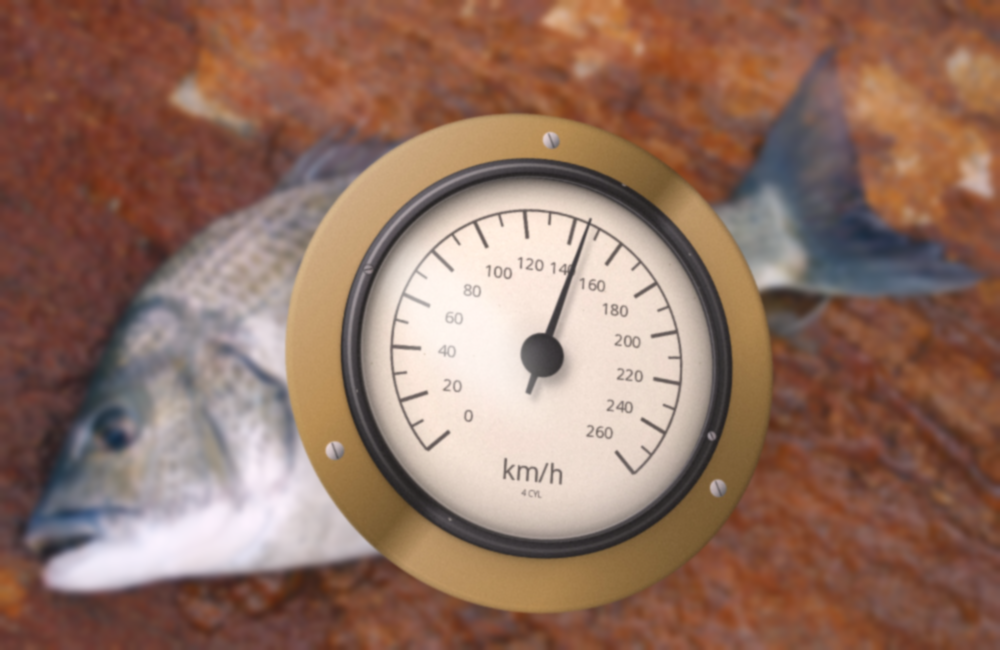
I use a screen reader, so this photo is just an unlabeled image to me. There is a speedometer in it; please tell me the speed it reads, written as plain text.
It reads 145 km/h
